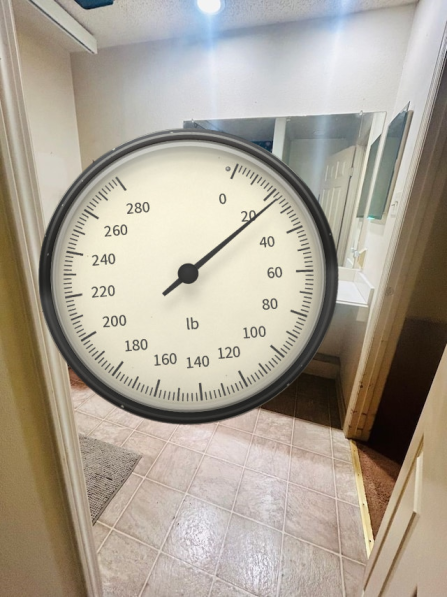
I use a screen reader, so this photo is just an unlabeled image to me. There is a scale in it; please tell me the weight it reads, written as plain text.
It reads 24 lb
